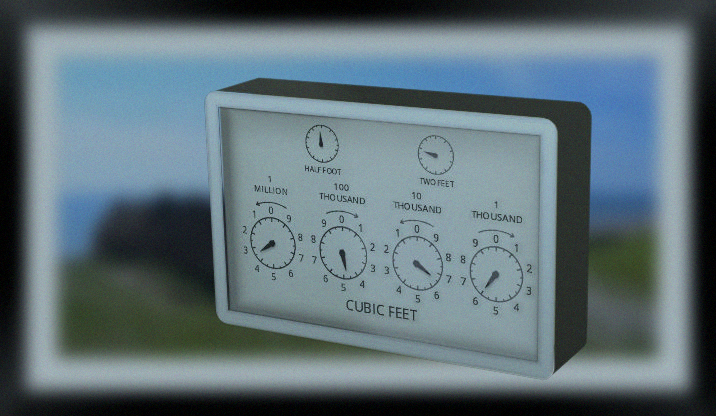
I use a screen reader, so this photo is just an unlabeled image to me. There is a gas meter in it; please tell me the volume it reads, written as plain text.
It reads 346600 ft³
